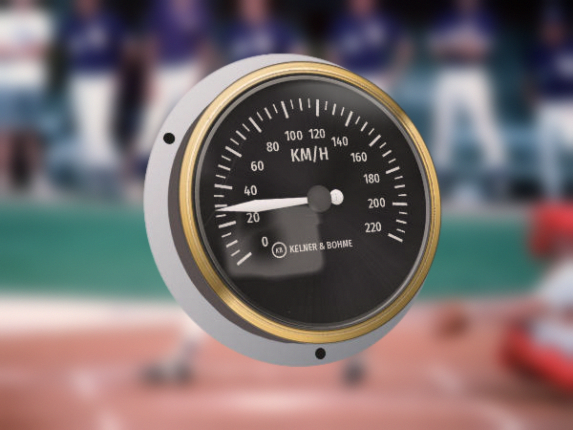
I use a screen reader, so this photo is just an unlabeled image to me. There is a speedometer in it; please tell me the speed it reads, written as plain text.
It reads 27.5 km/h
